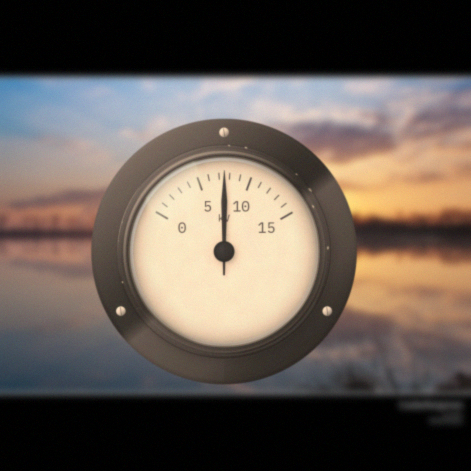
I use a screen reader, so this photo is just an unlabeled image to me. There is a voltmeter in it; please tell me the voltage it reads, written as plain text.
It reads 7.5 kV
